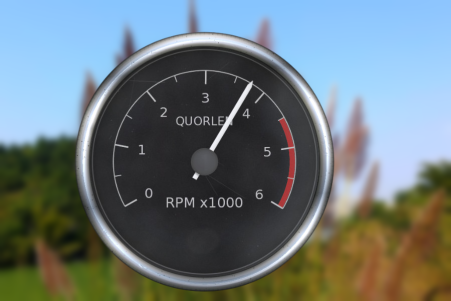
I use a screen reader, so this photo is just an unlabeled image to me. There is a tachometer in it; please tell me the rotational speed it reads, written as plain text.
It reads 3750 rpm
